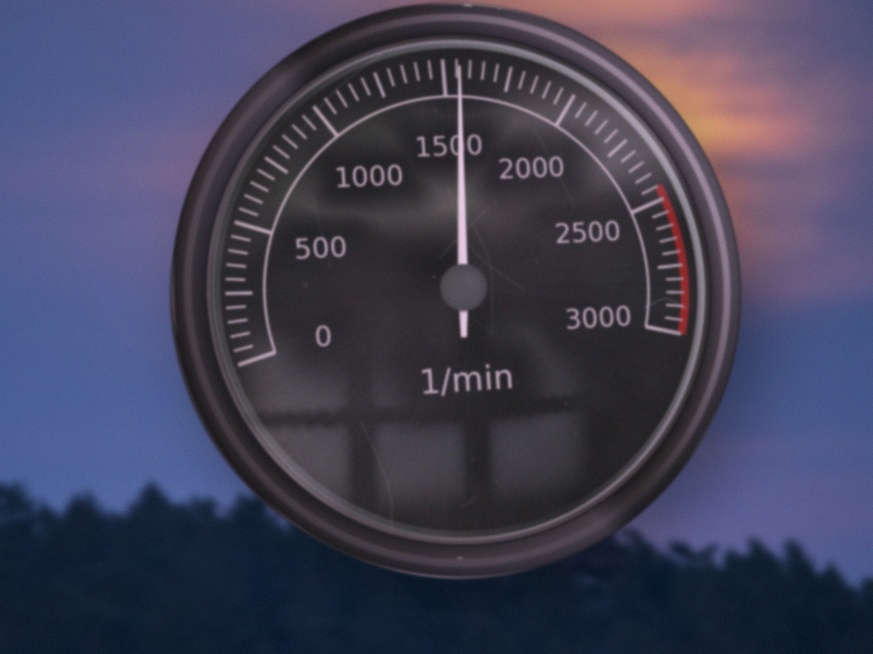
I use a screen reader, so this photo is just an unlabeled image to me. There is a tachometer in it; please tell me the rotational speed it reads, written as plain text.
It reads 1550 rpm
